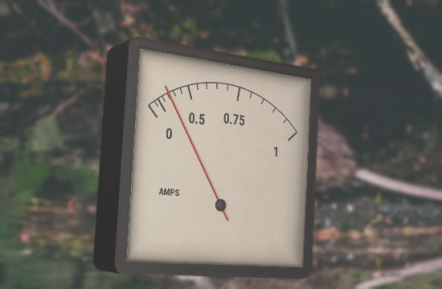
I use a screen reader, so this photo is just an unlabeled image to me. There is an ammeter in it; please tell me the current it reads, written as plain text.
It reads 0.35 A
